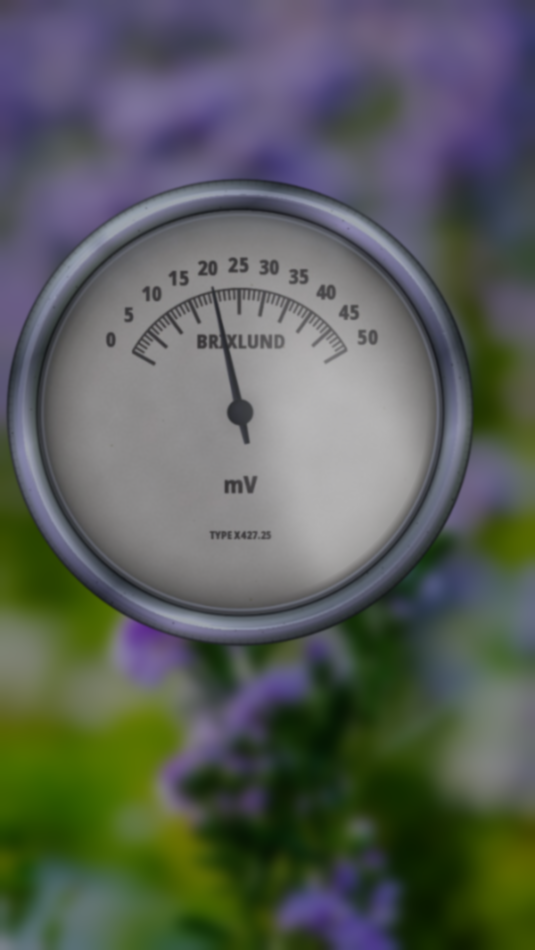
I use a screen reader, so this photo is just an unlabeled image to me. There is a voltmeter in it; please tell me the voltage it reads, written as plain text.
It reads 20 mV
